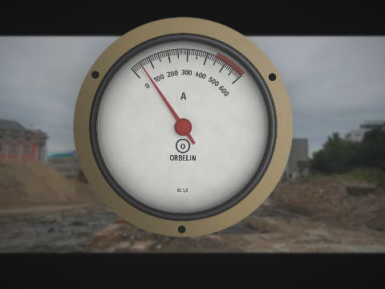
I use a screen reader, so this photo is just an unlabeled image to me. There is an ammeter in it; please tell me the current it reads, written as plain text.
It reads 50 A
